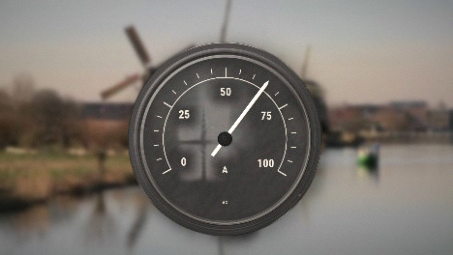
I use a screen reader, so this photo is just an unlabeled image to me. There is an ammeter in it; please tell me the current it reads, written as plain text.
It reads 65 A
